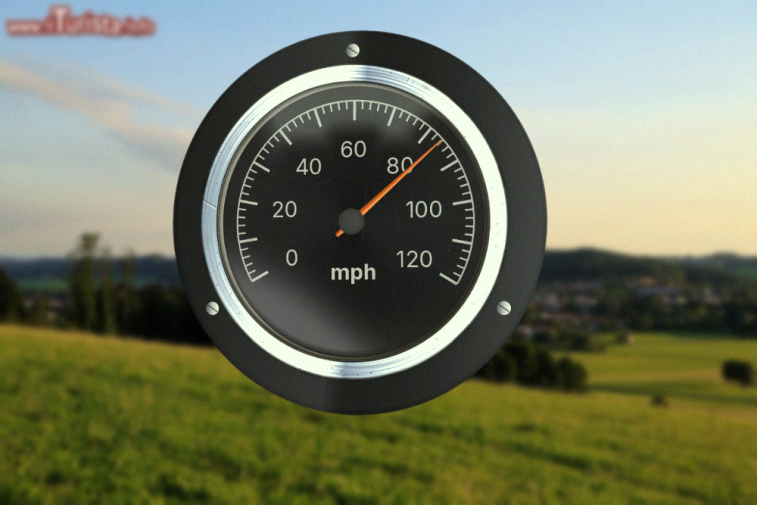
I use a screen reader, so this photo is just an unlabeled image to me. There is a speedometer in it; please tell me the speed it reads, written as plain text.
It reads 84 mph
